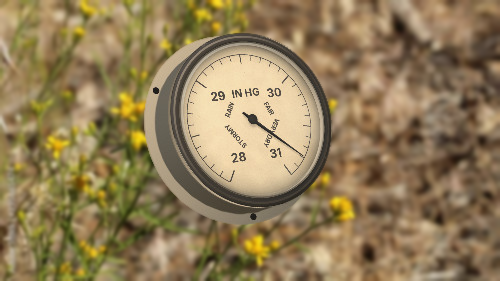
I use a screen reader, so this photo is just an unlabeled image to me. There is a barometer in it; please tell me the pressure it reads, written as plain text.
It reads 30.8 inHg
